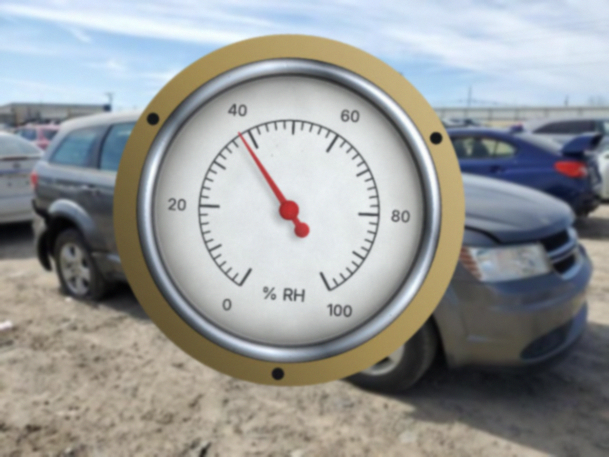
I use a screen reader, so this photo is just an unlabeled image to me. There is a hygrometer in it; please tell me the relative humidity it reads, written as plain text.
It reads 38 %
